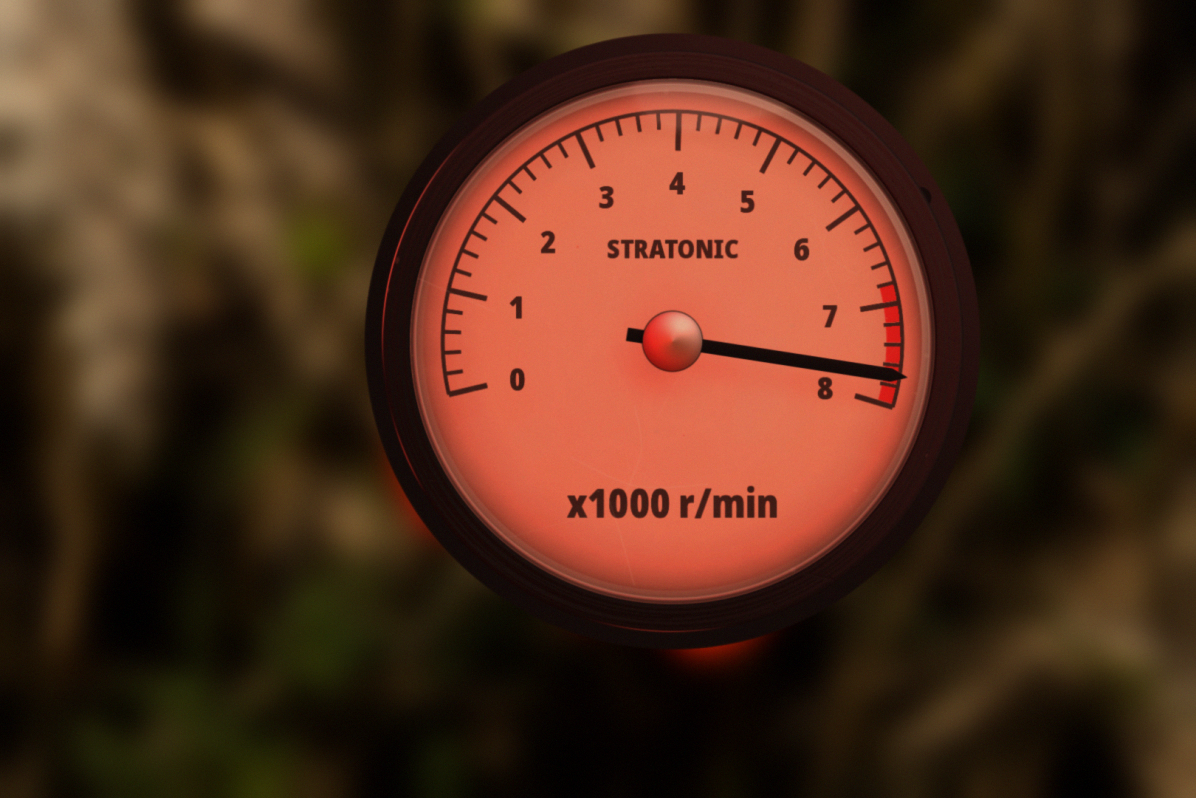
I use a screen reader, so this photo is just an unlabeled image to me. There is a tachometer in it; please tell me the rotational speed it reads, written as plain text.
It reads 7700 rpm
